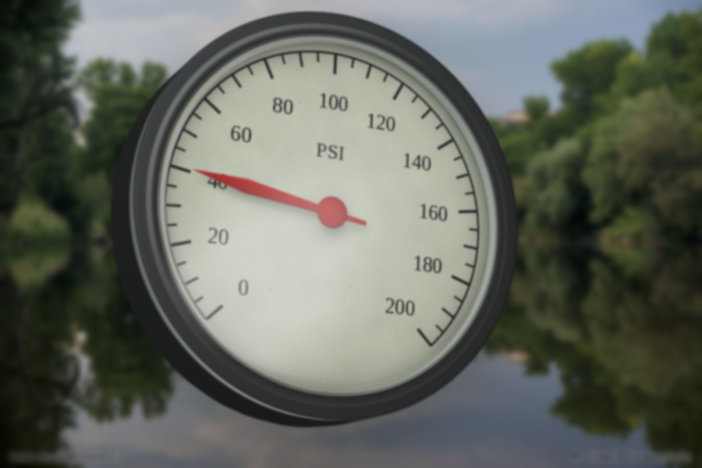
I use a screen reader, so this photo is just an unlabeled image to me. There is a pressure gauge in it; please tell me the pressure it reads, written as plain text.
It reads 40 psi
